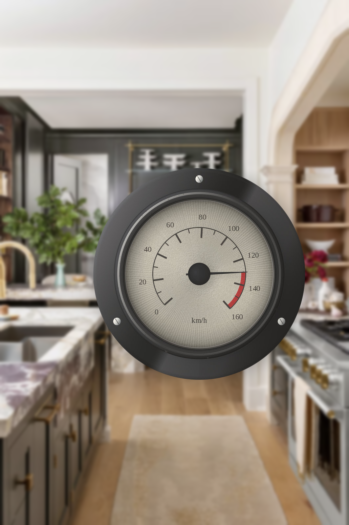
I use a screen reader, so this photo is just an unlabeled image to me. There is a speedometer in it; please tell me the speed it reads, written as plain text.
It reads 130 km/h
